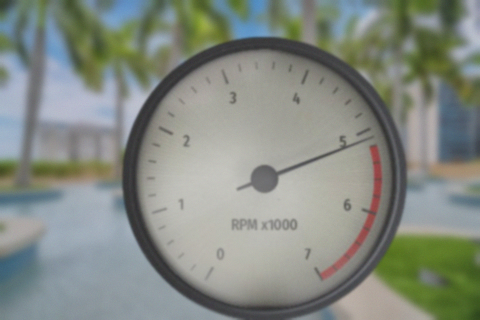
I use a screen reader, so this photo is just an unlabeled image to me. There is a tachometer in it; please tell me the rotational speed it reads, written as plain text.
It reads 5100 rpm
